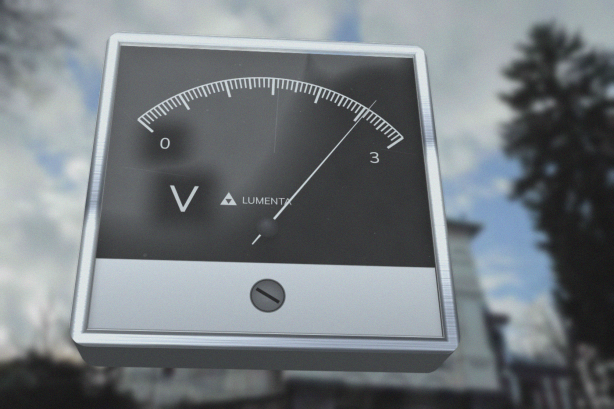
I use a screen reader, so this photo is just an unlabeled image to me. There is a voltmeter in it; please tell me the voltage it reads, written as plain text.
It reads 2.55 V
